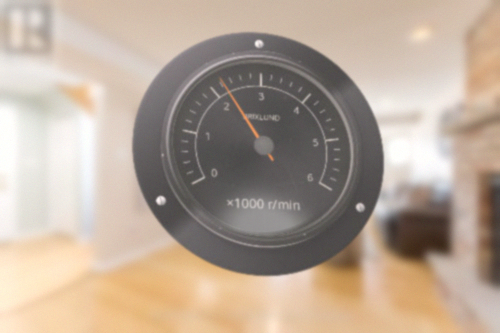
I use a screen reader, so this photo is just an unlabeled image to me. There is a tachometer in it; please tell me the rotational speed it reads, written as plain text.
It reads 2200 rpm
